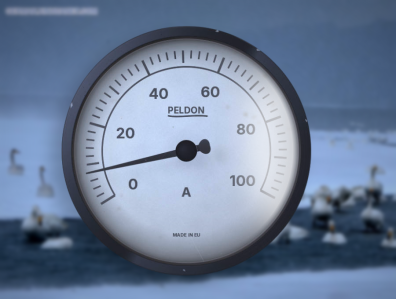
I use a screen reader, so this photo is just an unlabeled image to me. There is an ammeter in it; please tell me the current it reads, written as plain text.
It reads 8 A
